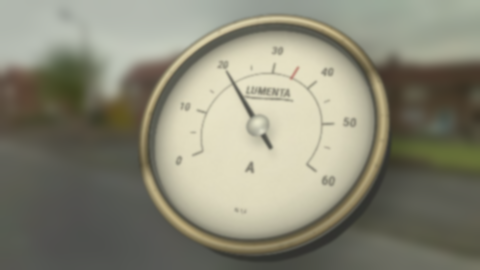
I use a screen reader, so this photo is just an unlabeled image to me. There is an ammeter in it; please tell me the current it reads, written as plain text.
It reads 20 A
